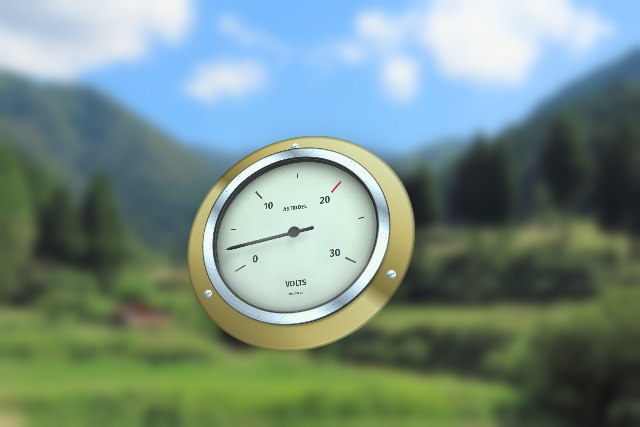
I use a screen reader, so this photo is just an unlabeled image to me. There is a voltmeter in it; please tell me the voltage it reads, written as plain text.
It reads 2.5 V
